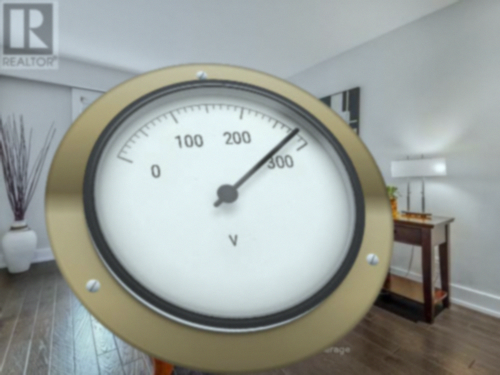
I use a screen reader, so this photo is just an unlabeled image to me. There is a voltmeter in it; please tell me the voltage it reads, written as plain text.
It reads 280 V
